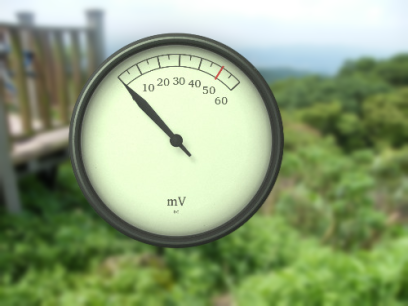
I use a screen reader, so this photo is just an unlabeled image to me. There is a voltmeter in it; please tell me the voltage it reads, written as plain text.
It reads 0 mV
